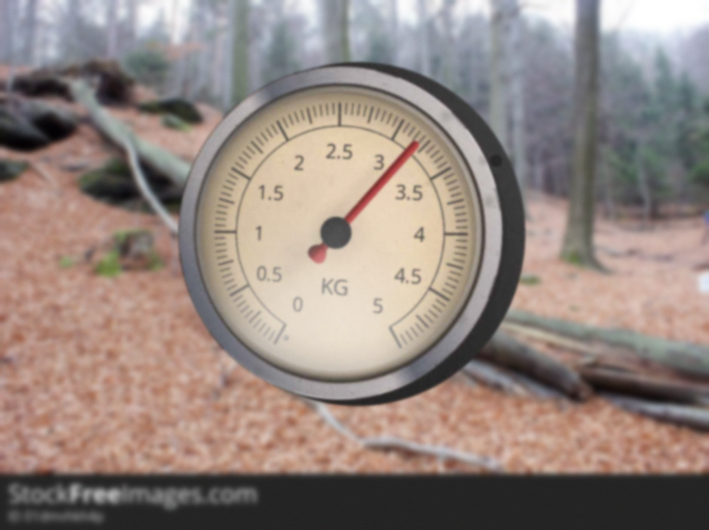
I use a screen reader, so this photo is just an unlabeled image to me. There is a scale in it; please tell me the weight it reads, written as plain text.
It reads 3.2 kg
